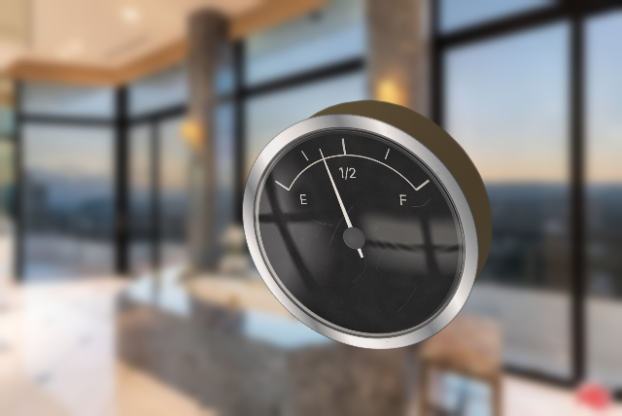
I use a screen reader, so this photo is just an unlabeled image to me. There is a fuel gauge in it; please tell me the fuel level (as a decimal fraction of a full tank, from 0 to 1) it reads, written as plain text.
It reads 0.375
